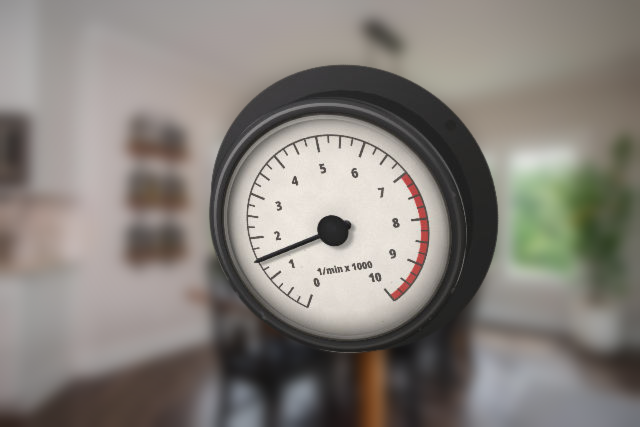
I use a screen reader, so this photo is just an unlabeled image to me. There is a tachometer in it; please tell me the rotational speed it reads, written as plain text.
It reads 1500 rpm
